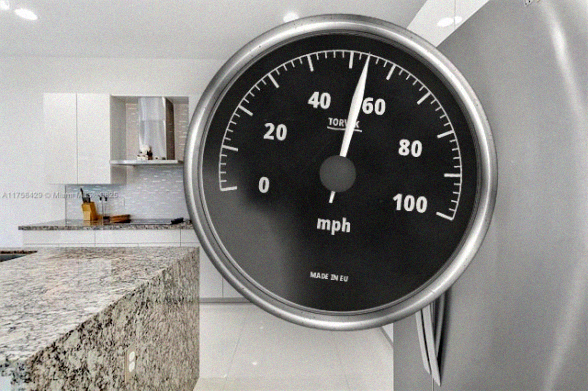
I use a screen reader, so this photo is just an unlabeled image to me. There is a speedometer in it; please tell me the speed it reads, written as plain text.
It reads 54 mph
